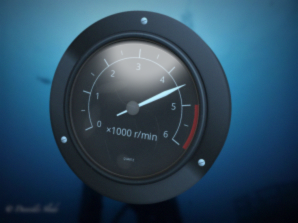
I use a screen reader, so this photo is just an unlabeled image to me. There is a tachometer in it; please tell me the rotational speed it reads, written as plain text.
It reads 4500 rpm
